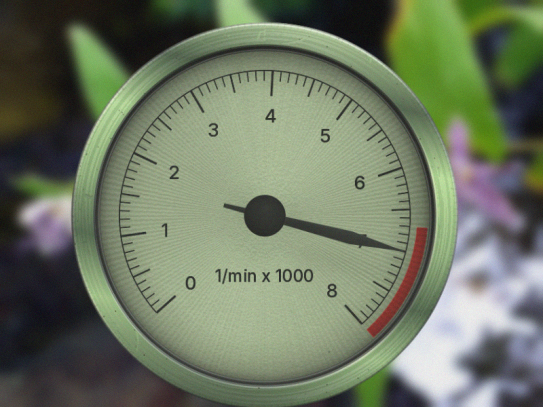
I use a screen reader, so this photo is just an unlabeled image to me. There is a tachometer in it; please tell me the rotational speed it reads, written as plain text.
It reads 7000 rpm
